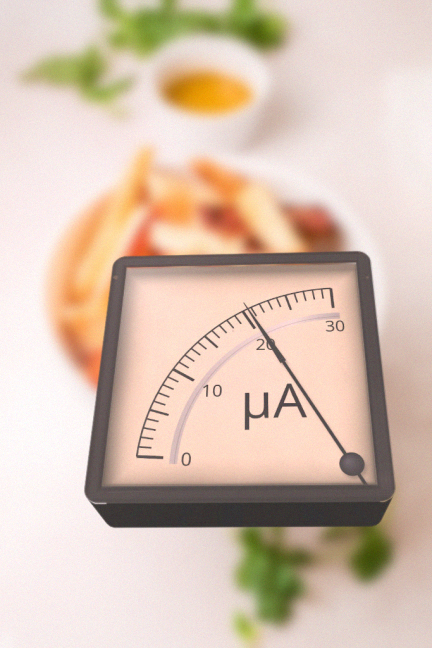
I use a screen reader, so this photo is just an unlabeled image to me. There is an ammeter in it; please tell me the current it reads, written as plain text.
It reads 20.5 µA
